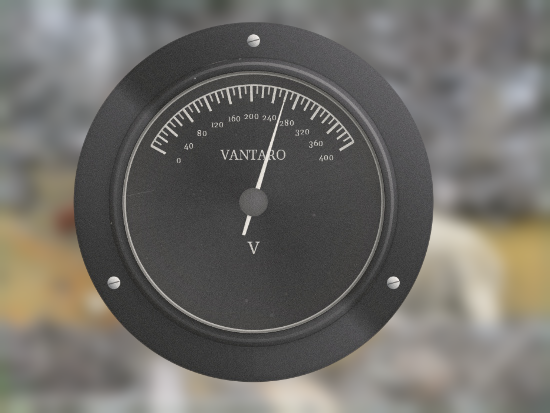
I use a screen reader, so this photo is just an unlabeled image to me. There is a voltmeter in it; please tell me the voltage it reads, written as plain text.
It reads 260 V
